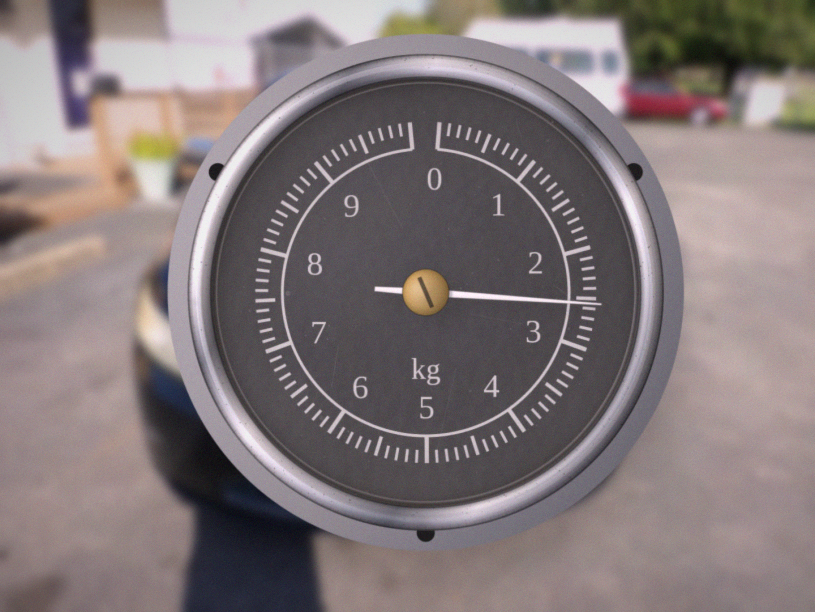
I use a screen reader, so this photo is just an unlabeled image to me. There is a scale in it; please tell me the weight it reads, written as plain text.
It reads 2.55 kg
